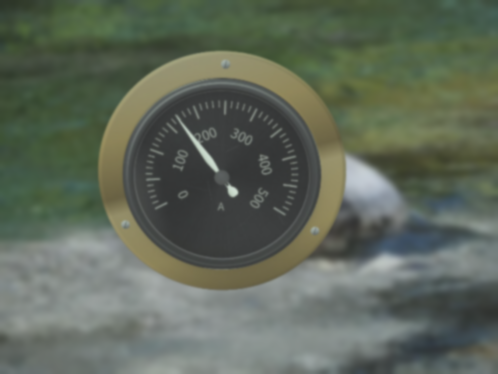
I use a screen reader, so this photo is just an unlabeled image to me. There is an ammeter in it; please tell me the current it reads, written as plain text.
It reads 170 A
